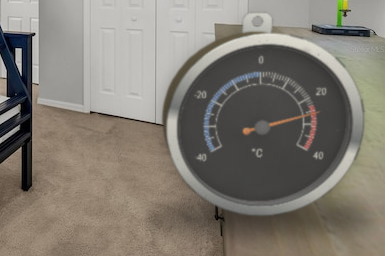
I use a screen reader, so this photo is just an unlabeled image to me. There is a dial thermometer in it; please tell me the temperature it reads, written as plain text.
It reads 25 °C
